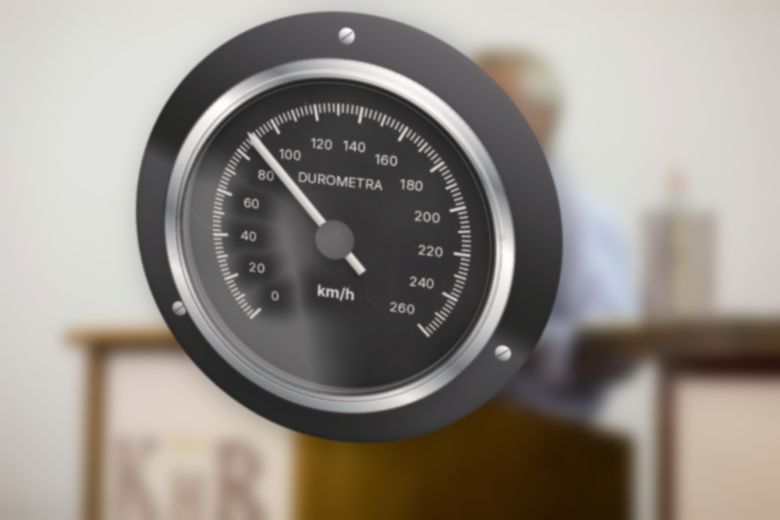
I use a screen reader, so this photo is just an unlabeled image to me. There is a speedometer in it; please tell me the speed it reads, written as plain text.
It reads 90 km/h
